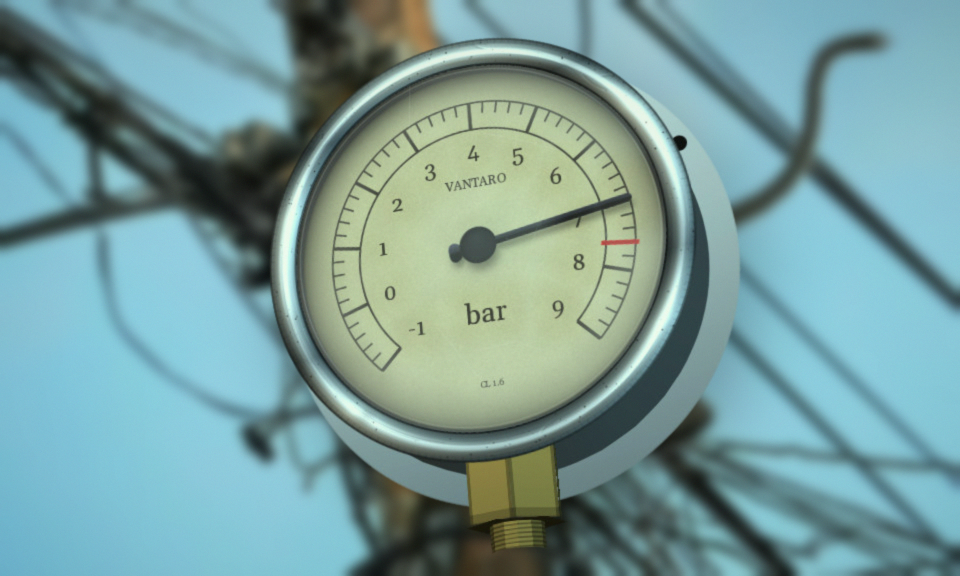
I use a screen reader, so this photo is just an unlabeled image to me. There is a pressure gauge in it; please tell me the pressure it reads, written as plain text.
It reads 7 bar
